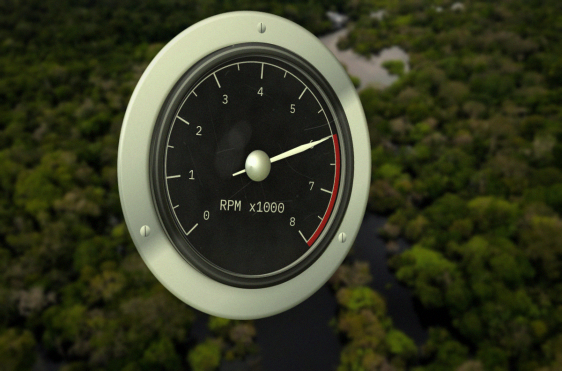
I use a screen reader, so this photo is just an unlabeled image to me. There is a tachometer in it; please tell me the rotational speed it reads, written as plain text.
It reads 6000 rpm
